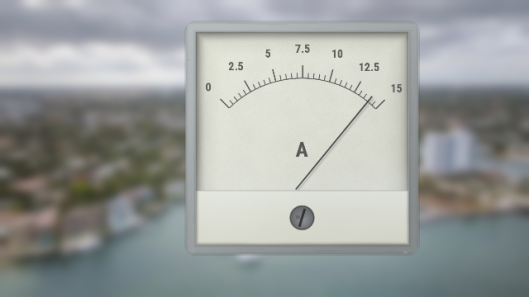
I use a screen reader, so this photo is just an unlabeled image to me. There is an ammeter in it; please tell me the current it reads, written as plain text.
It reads 14 A
